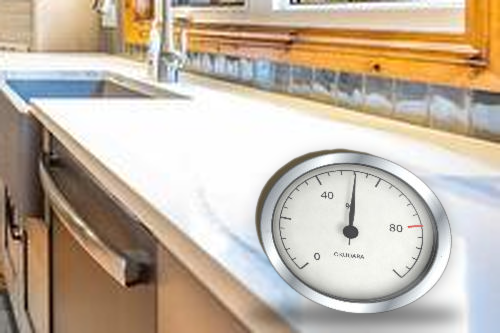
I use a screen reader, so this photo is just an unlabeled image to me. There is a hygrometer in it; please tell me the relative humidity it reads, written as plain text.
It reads 52 %
